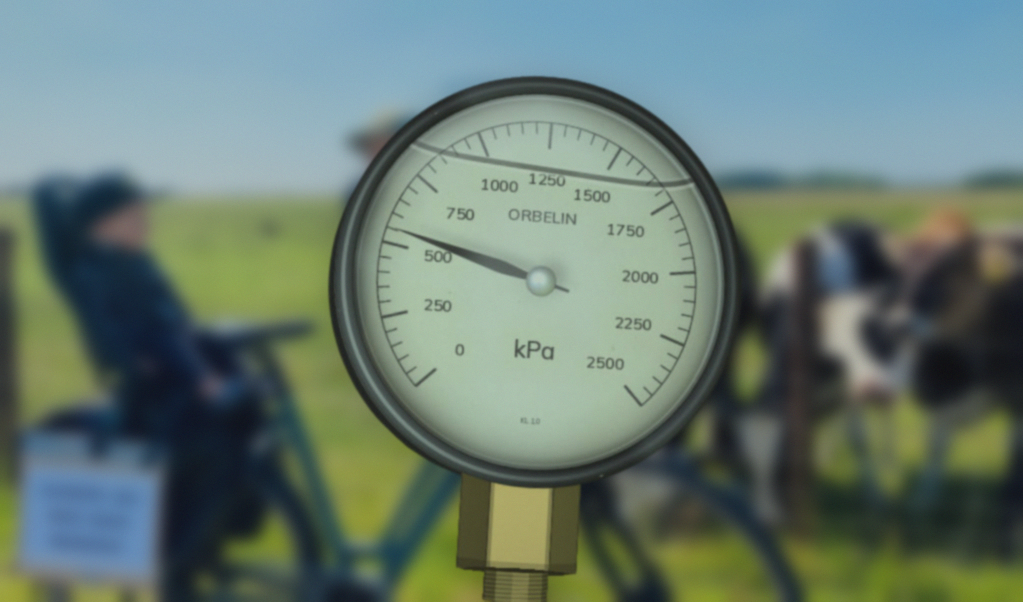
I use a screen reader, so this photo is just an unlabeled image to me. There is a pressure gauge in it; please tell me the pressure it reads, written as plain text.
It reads 550 kPa
